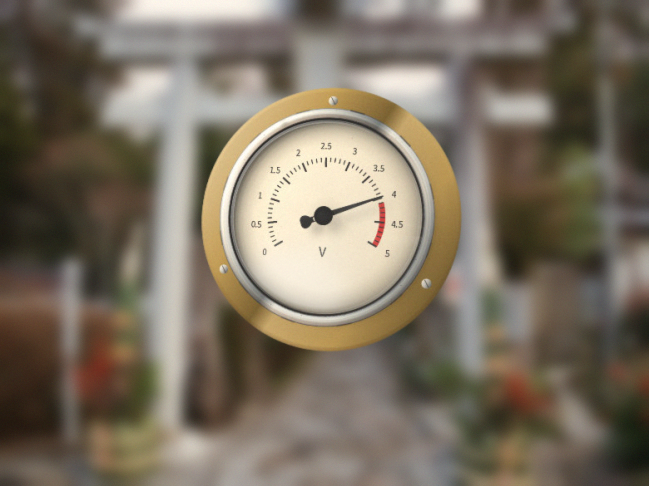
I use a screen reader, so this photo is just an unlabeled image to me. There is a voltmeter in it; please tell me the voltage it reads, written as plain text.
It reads 4 V
